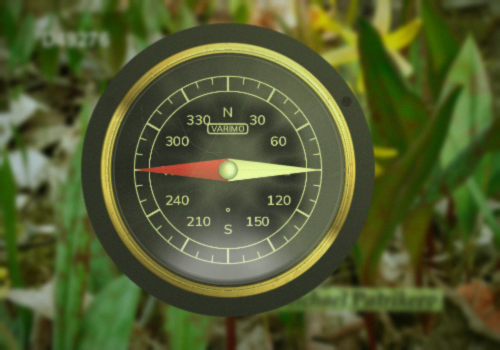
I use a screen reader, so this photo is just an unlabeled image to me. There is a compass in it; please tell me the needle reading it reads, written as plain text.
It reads 270 °
